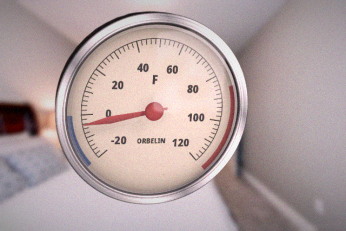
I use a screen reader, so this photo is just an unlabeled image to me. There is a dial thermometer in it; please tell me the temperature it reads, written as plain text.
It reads -4 °F
